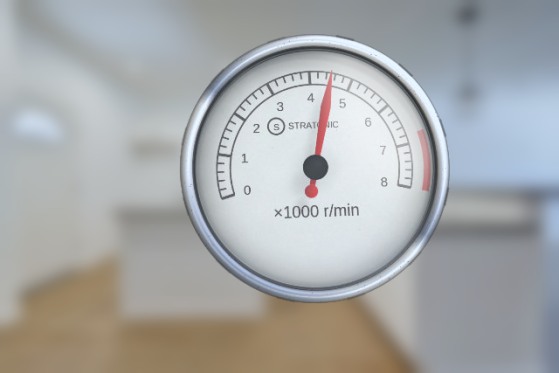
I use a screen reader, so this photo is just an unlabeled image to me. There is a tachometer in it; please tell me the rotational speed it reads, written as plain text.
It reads 4500 rpm
